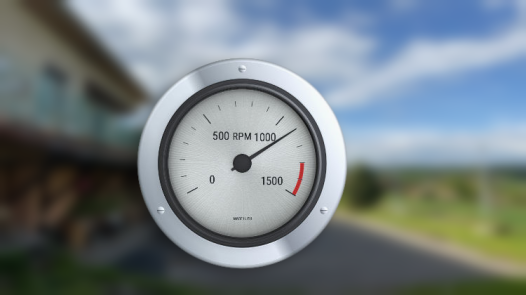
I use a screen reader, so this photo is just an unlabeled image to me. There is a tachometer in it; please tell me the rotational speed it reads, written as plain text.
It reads 1100 rpm
